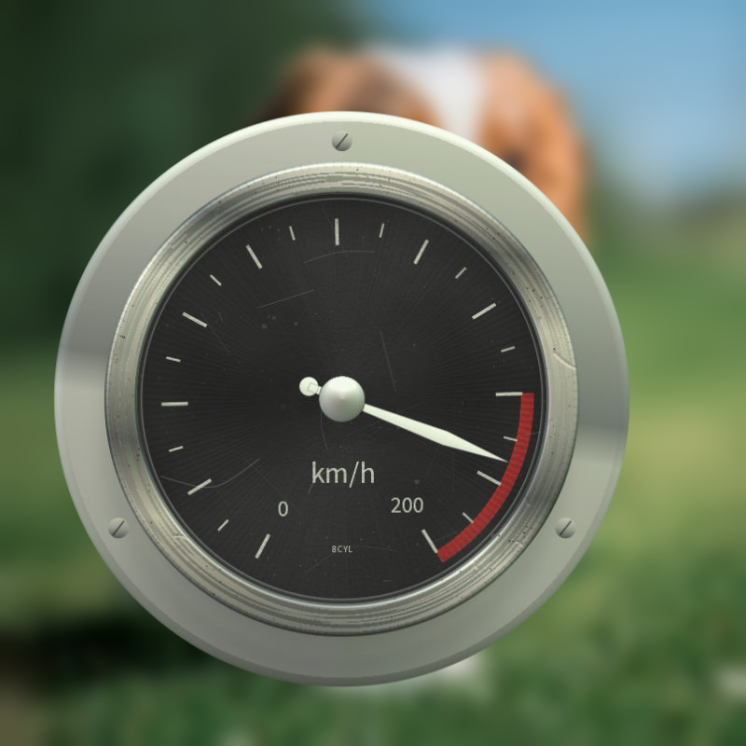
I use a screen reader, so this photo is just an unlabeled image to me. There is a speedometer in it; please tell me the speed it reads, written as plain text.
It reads 175 km/h
